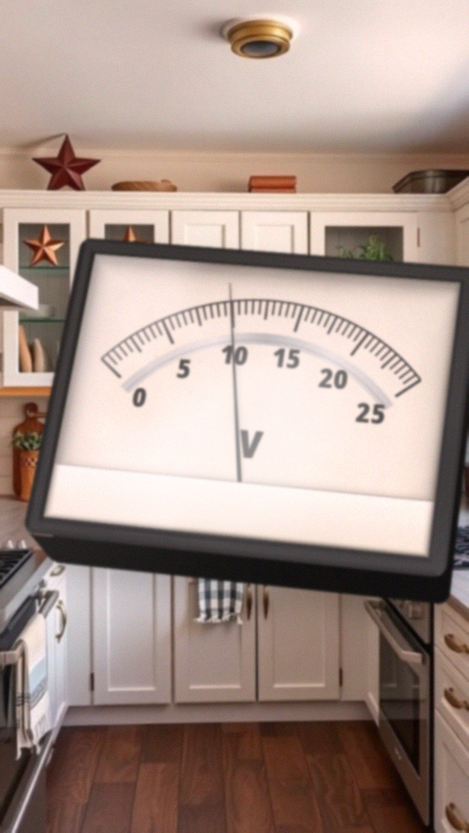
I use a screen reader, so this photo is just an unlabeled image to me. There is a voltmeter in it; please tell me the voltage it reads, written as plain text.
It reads 10 V
